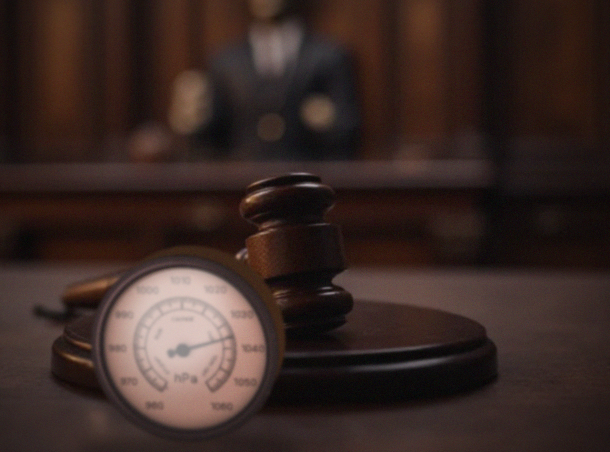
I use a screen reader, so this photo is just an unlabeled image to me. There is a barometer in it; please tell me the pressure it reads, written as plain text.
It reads 1035 hPa
